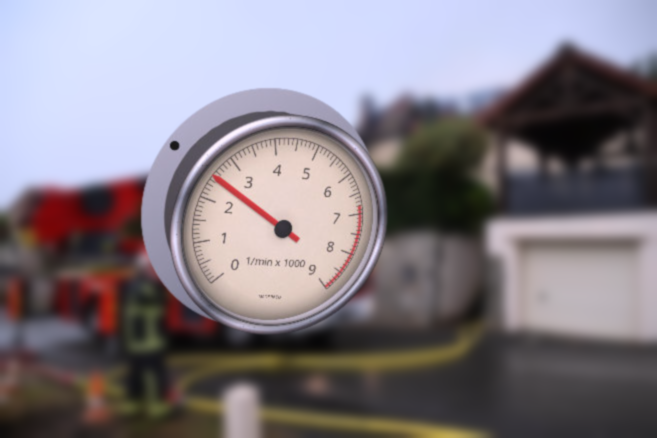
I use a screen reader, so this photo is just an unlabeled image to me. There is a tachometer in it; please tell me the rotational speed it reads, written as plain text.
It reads 2500 rpm
